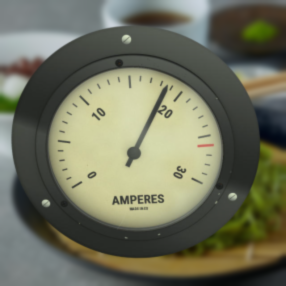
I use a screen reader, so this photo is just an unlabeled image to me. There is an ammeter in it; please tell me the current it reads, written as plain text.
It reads 18.5 A
